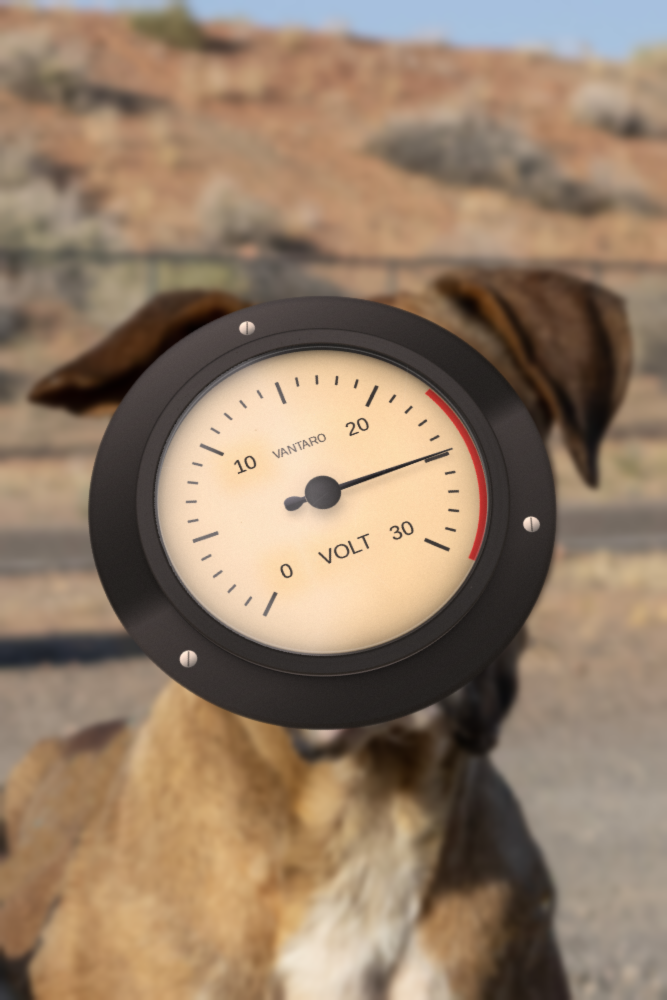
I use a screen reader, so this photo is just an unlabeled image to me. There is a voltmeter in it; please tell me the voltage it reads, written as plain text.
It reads 25 V
